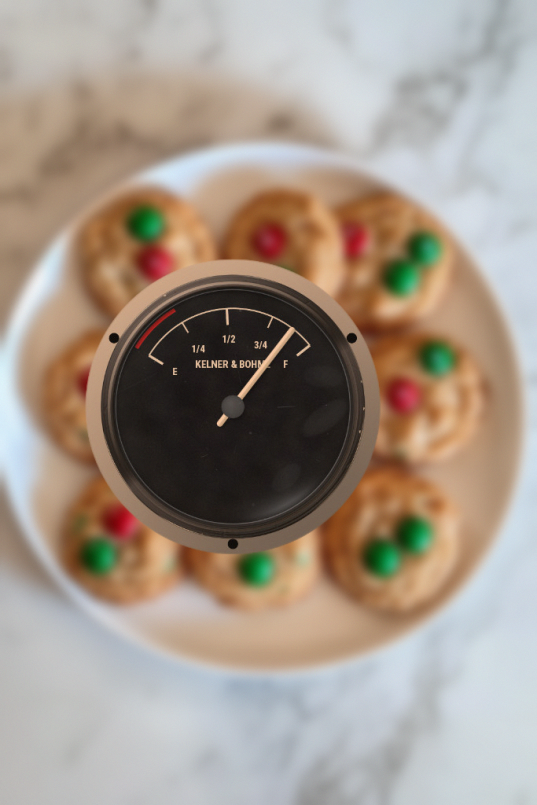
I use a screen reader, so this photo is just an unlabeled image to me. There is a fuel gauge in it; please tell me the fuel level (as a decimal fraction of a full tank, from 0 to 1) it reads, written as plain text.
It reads 0.875
